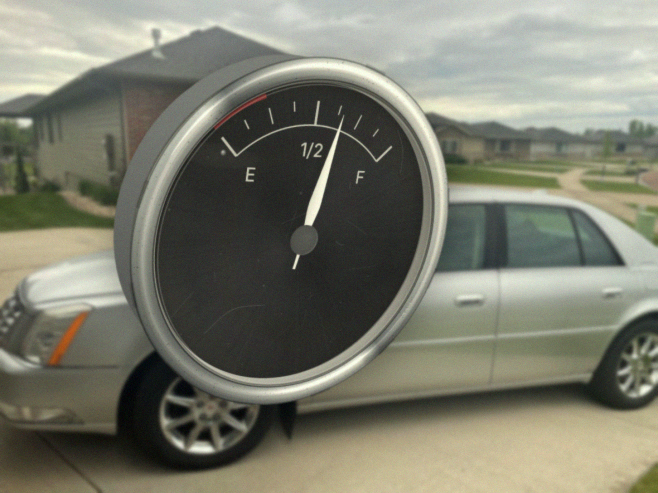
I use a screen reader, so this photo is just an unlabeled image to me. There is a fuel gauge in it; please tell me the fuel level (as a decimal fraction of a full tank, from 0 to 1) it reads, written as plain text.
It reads 0.625
